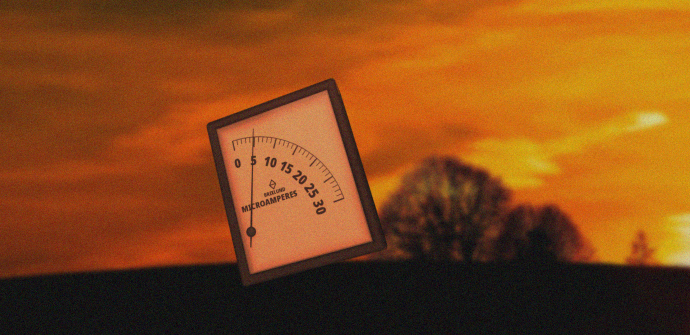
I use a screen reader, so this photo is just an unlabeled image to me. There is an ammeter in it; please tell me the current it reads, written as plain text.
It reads 5 µA
